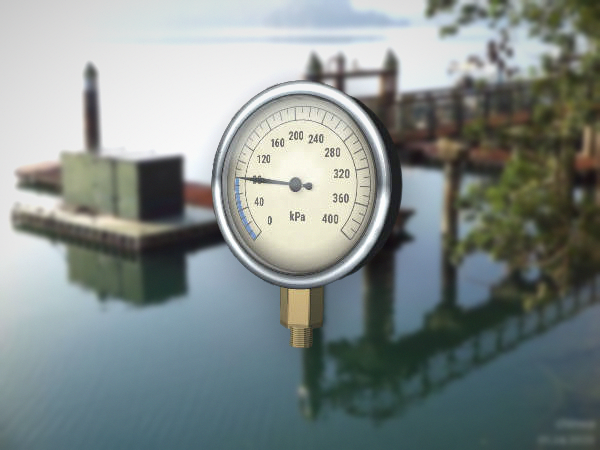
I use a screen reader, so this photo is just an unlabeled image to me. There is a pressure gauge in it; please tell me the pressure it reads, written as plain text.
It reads 80 kPa
